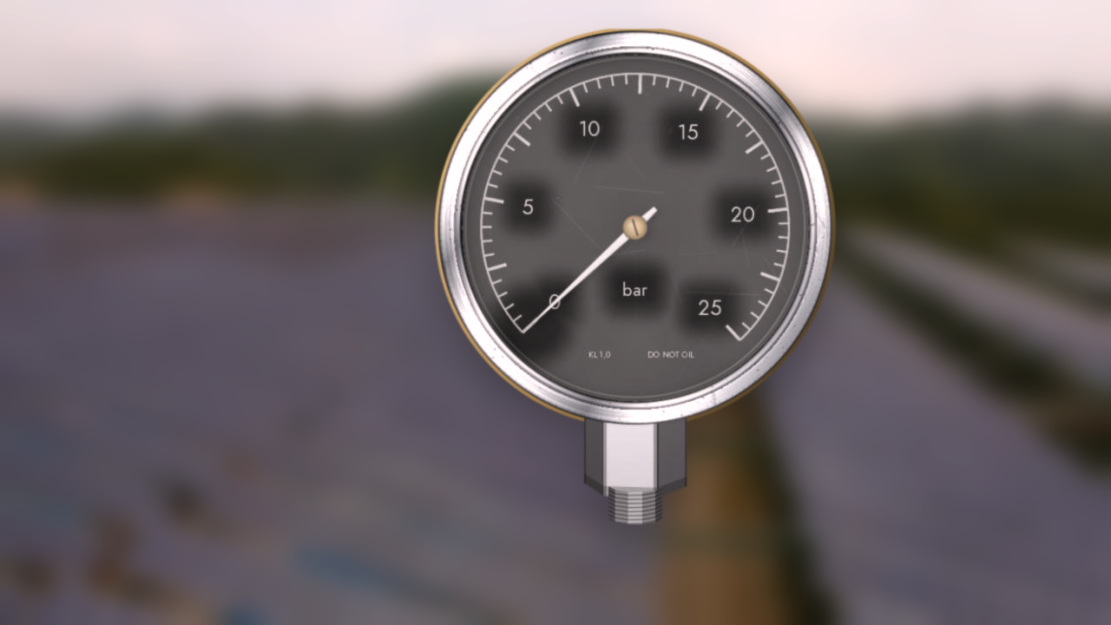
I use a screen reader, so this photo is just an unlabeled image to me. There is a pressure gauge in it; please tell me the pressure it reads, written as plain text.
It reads 0 bar
